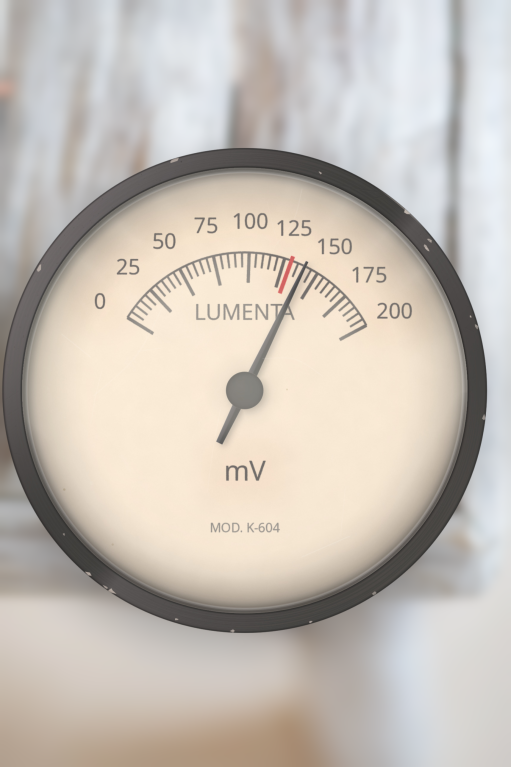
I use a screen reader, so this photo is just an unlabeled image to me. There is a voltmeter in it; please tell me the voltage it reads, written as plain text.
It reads 140 mV
